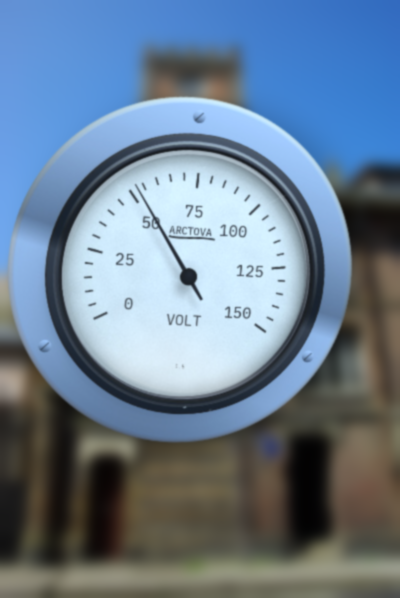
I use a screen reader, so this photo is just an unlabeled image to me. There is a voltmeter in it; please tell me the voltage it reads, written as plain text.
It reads 52.5 V
